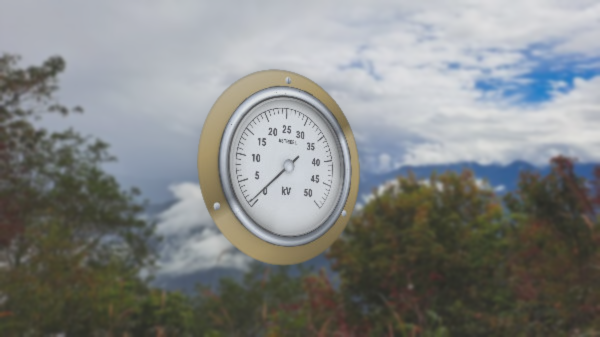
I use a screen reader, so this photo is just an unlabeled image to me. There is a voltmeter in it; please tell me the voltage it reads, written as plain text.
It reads 1 kV
